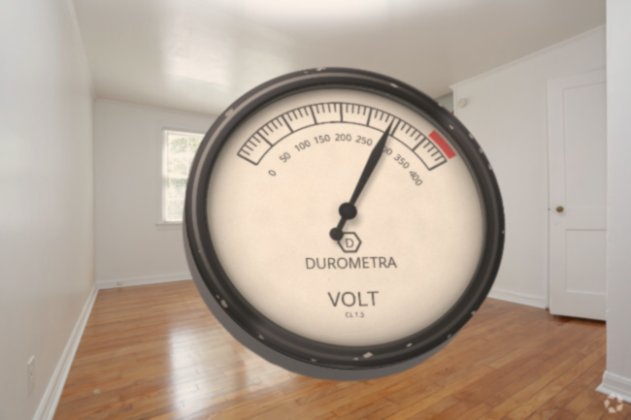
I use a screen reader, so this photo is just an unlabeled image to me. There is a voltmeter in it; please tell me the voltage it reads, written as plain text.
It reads 290 V
